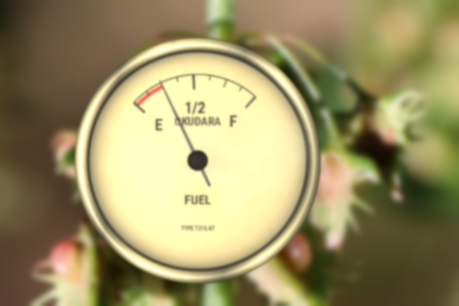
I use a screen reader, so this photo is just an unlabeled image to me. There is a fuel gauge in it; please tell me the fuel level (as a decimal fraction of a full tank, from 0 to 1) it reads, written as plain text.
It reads 0.25
